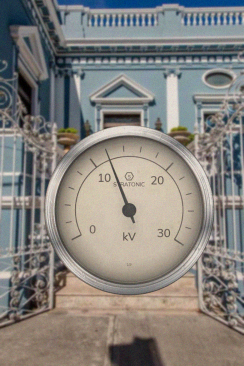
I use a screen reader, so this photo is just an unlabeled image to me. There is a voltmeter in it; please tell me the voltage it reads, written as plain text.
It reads 12 kV
